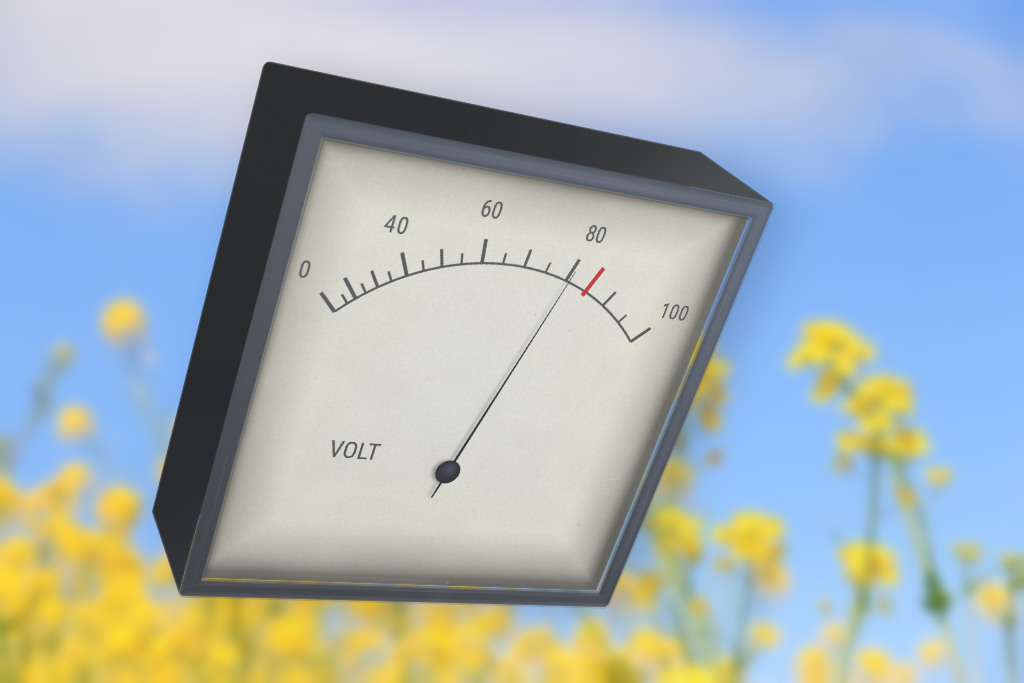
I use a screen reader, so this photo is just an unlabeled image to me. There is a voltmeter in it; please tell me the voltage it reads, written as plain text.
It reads 80 V
